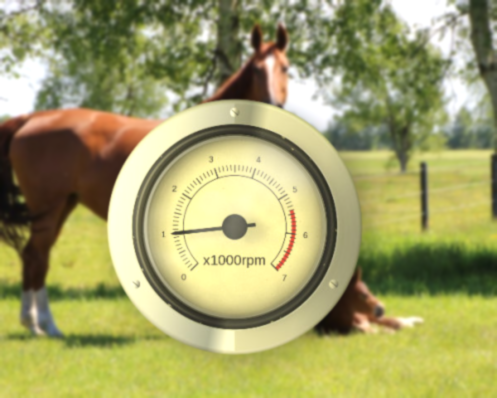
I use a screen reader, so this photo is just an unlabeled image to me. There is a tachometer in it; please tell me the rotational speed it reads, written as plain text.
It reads 1000 rpm
